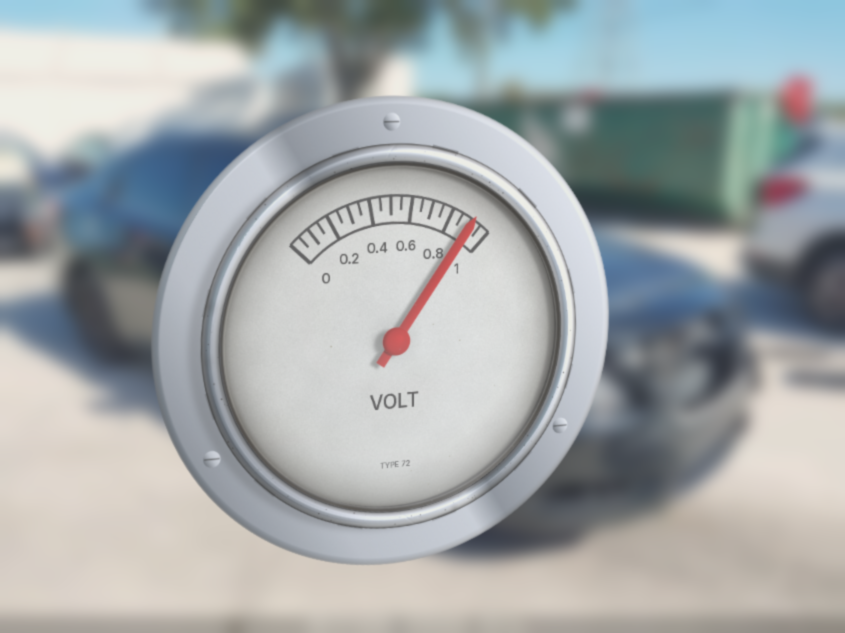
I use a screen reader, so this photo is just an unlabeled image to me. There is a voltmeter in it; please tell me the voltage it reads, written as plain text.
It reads 0.9 V
